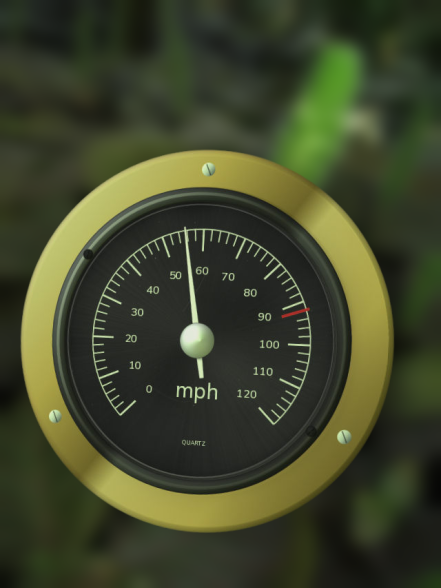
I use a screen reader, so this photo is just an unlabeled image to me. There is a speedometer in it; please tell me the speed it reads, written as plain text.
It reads 56 mph
